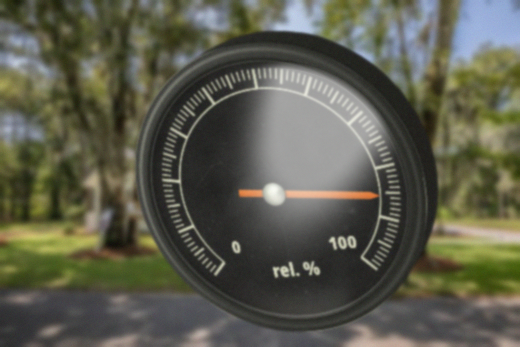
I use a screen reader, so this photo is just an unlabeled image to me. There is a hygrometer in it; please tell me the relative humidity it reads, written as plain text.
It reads 85 %
